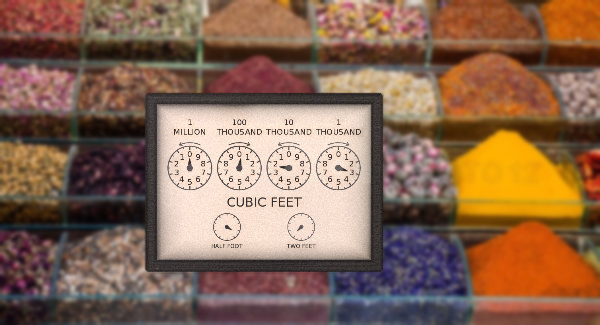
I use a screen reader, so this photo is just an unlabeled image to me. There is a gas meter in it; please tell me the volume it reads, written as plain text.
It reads 2300 ft³
